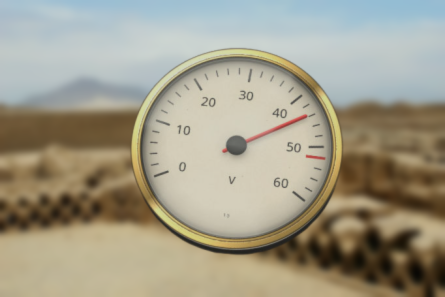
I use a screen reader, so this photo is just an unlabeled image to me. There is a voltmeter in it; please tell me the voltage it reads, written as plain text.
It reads 44 V
